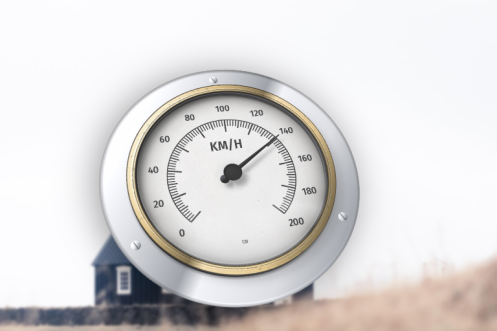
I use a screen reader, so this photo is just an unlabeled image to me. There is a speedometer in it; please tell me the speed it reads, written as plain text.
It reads 140 km/h
